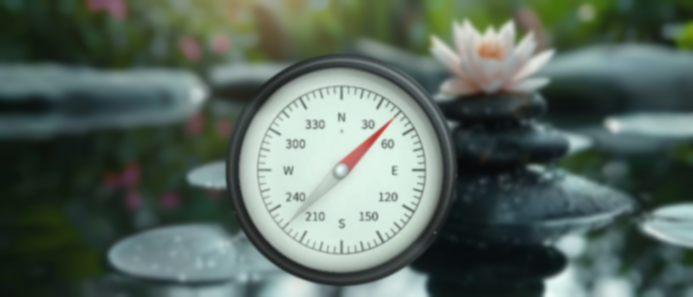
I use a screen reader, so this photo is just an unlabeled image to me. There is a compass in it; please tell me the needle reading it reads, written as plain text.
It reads 45 °
